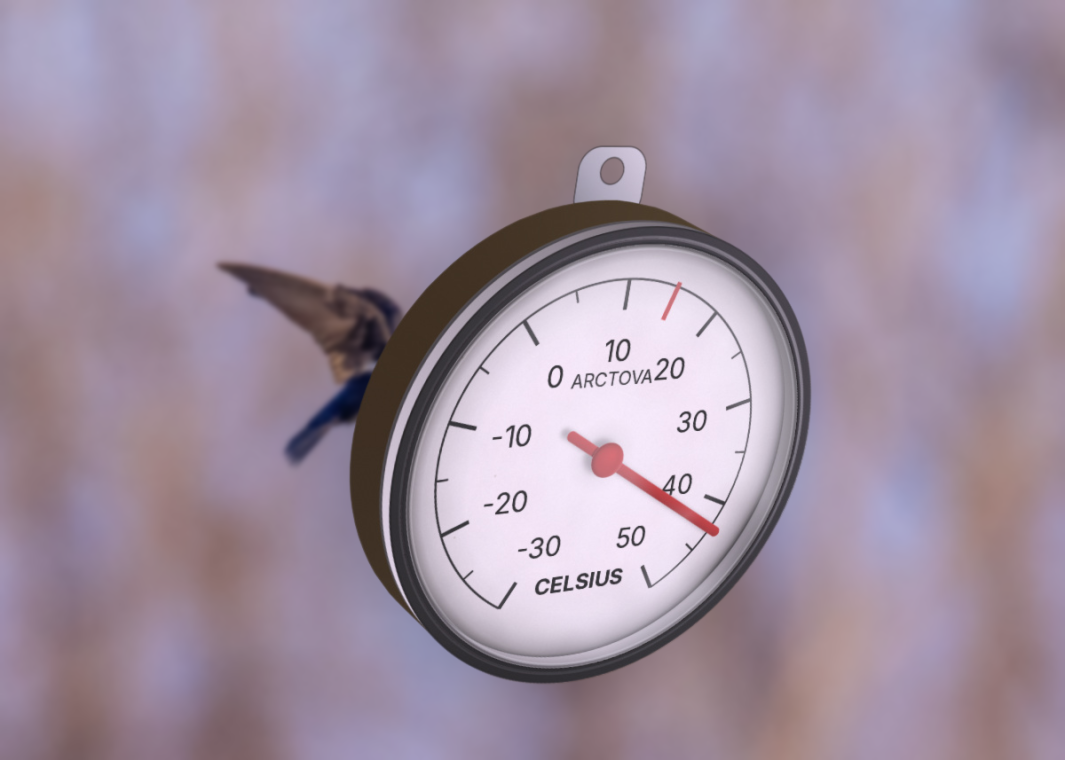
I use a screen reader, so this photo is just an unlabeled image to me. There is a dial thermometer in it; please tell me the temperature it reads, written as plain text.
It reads 42.5 °C
